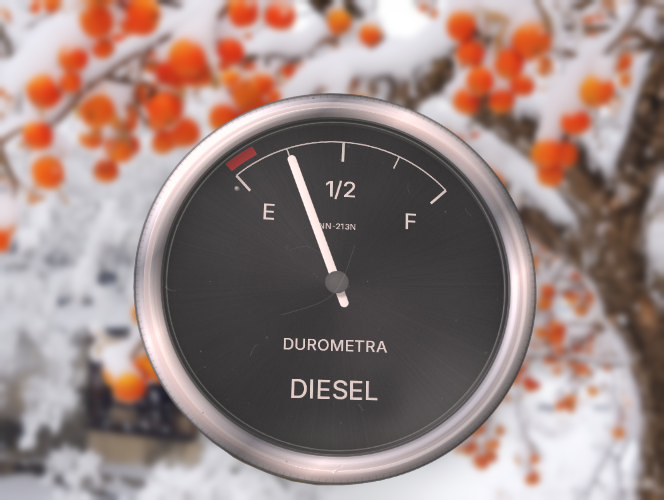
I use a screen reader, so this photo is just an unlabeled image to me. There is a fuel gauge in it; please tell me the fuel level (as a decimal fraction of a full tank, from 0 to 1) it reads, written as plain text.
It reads 0.25
